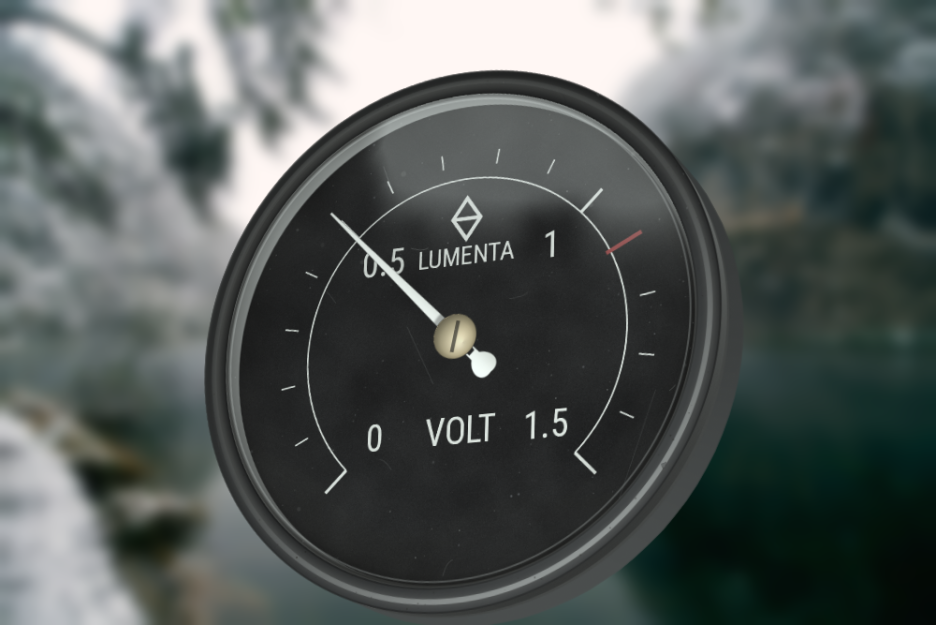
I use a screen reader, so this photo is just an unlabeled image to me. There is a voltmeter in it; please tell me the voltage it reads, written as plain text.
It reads 0.5 V
